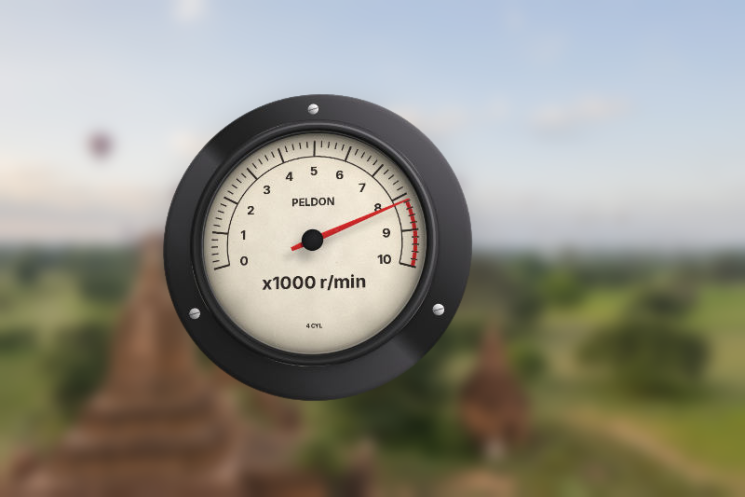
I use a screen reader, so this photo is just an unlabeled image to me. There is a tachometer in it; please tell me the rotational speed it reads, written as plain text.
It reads 8200 rpm
